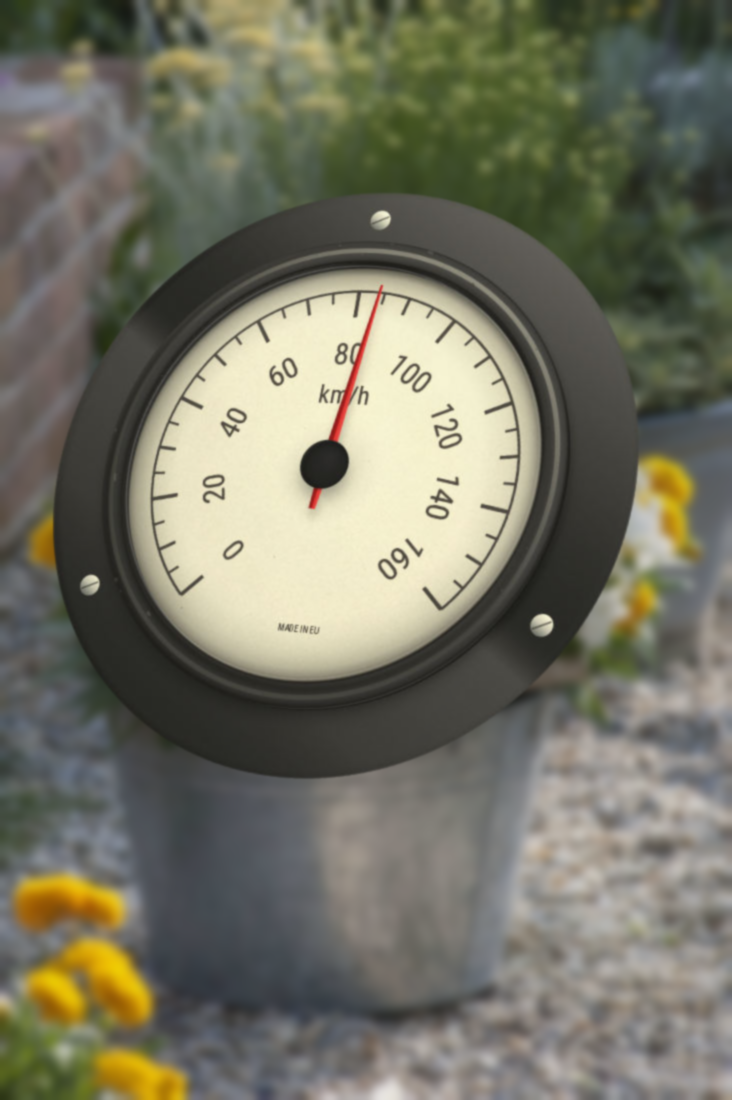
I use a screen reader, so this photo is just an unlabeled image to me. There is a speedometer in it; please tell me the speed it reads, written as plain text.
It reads 85 km/h
